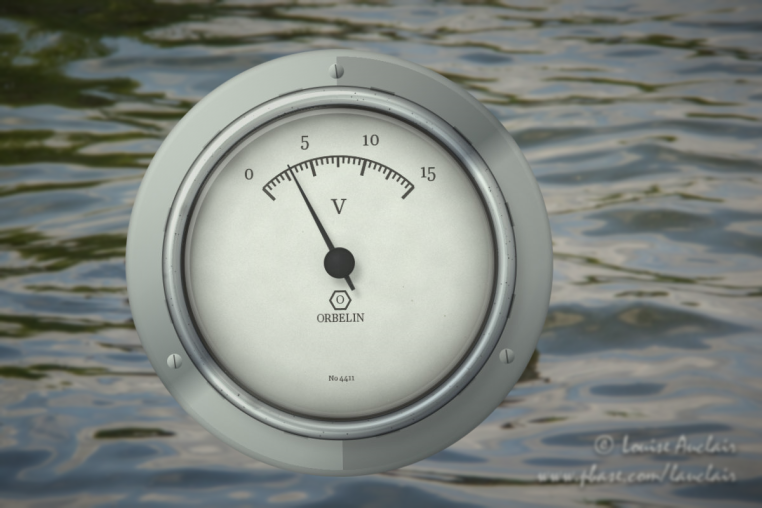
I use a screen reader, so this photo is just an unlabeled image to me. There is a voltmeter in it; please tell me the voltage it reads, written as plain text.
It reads 3 V
